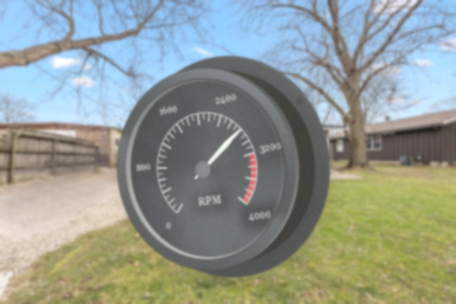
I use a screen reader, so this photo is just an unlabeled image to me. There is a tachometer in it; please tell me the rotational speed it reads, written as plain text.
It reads 2800 rpm
